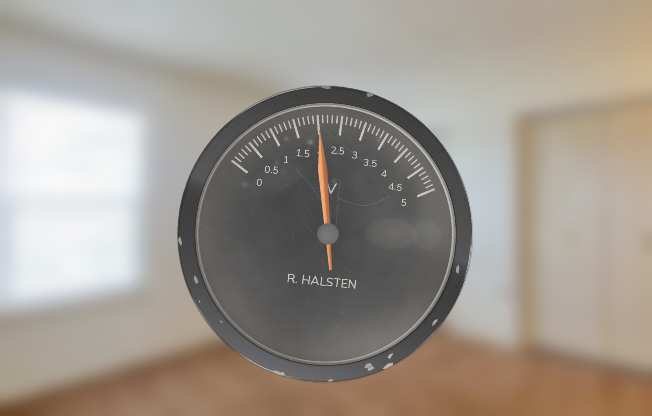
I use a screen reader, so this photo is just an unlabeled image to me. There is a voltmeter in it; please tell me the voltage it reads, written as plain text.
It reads 2 V
